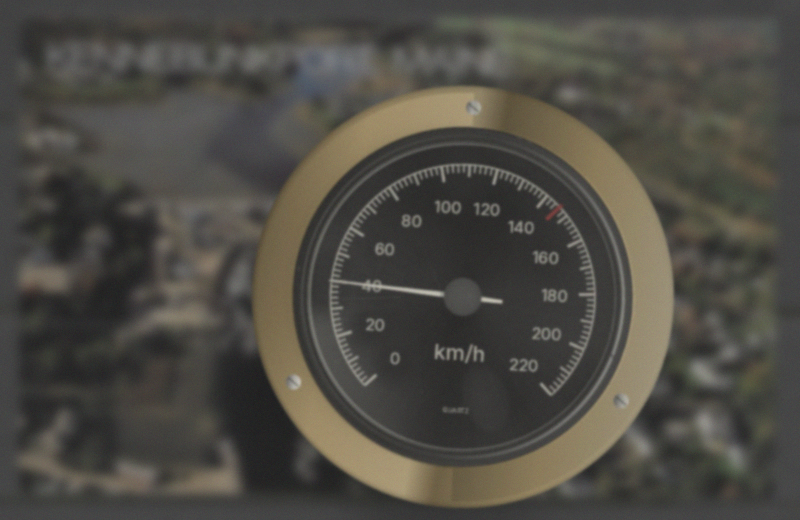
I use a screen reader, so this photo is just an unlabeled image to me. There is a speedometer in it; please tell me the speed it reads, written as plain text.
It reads 40 km/h
